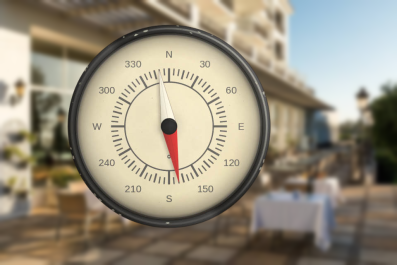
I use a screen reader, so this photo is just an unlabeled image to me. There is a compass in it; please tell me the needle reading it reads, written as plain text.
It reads 170 °
